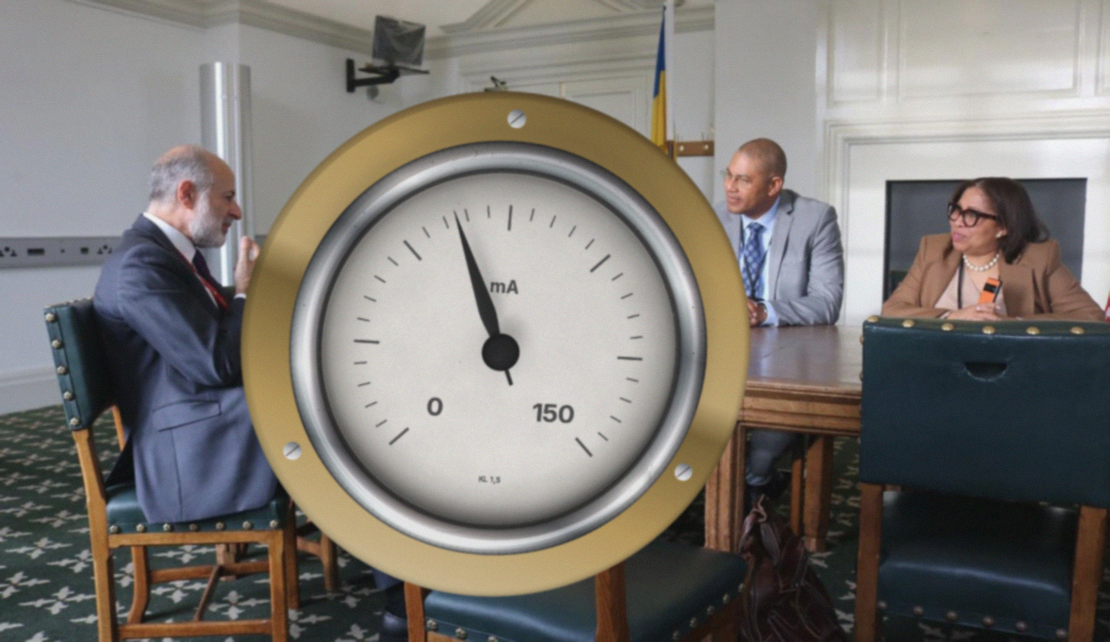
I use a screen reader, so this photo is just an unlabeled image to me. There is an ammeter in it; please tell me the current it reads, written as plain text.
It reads 62.5 mA
